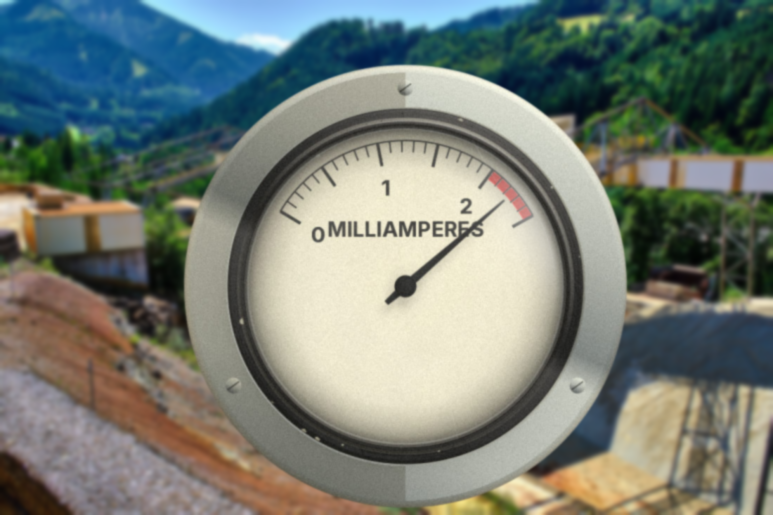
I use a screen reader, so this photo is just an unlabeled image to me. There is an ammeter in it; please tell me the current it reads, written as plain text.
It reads 2.25 mA
